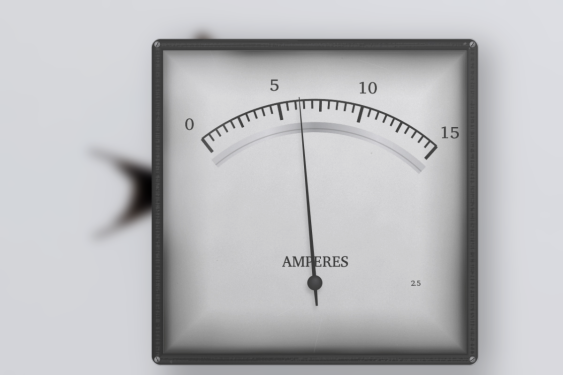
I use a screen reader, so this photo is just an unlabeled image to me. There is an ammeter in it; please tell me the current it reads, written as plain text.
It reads 6.25 A
